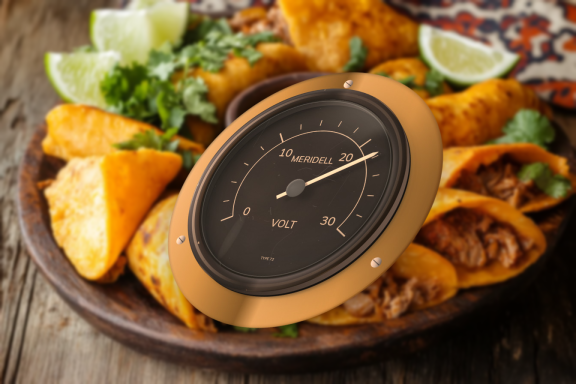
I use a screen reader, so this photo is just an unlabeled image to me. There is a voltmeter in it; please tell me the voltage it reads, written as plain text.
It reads 22 V
